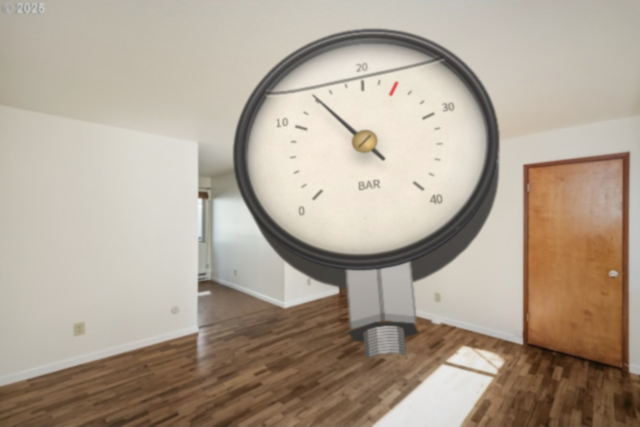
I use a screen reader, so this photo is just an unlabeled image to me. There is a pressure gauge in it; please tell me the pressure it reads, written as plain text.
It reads 14 bar
